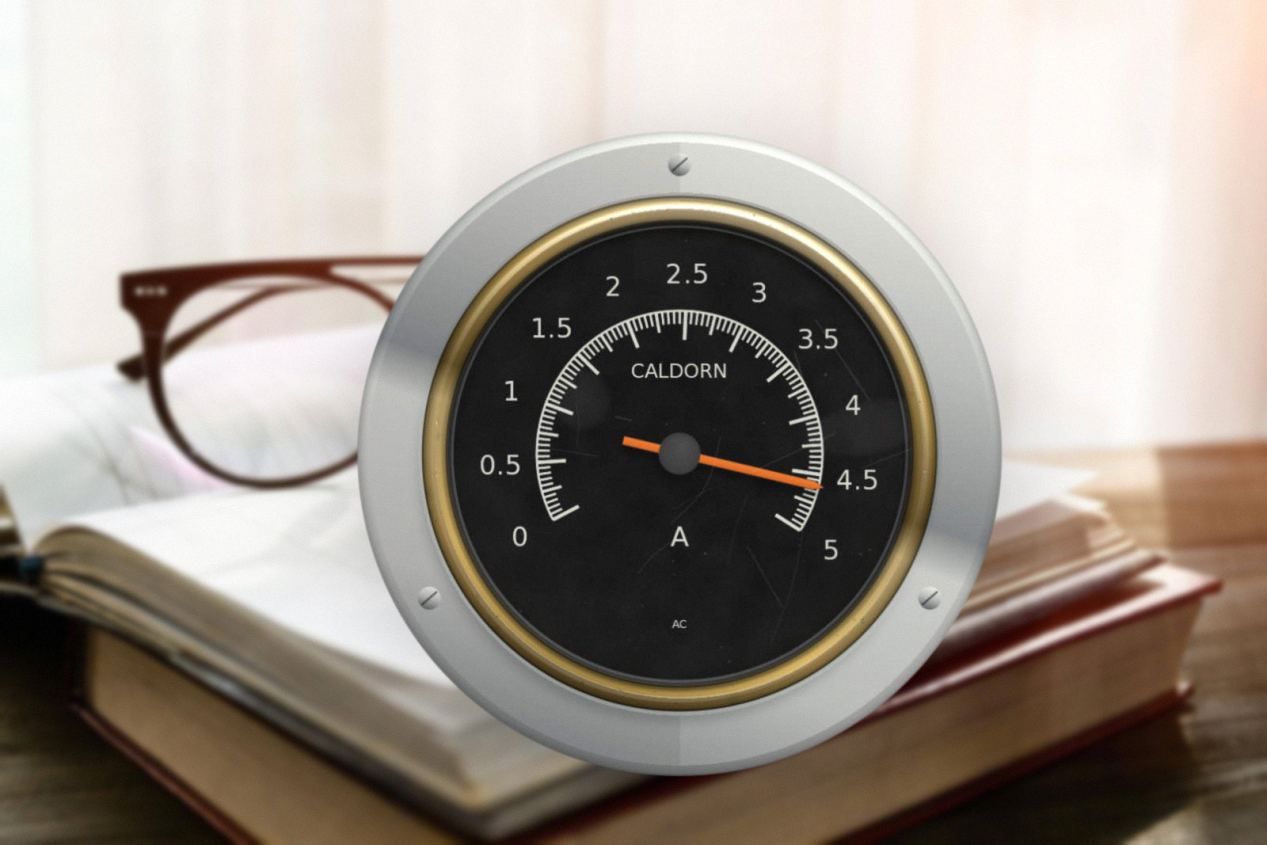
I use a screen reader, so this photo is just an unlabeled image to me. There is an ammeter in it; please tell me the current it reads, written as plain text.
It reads 4.6 A
